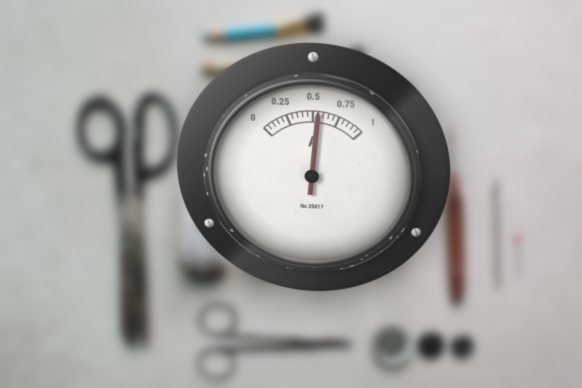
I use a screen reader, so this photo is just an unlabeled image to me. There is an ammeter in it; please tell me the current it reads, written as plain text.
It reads 0.55 A
